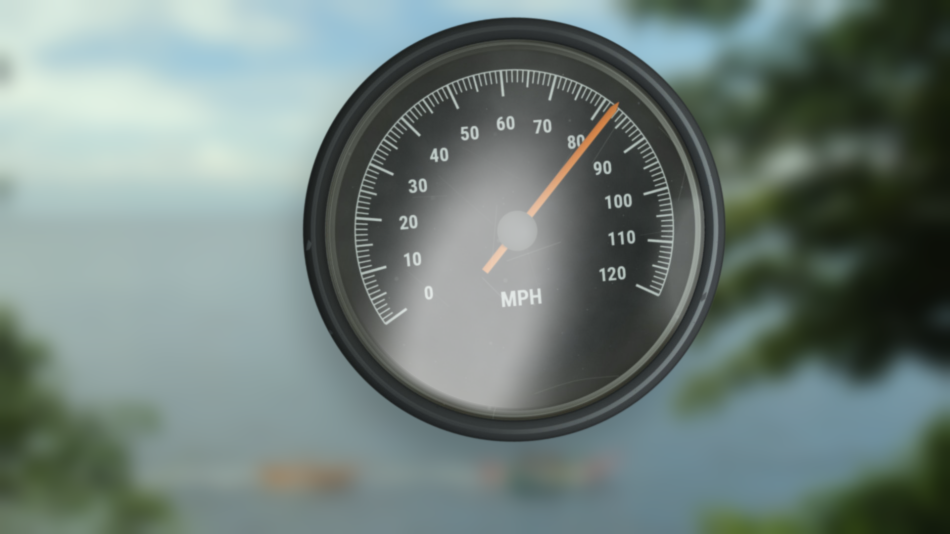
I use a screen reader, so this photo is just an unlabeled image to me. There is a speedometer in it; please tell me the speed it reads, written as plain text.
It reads 82 mph
